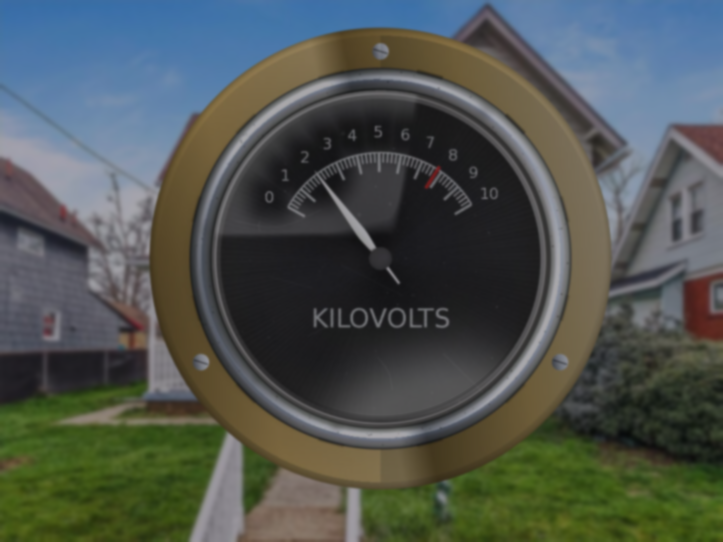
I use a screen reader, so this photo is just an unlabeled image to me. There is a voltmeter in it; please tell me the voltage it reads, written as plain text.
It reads 2 kV
